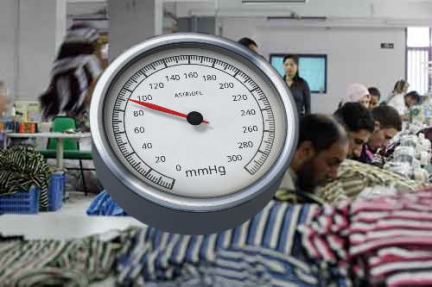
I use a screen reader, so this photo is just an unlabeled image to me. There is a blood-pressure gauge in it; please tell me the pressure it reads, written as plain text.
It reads 90 mmHg
